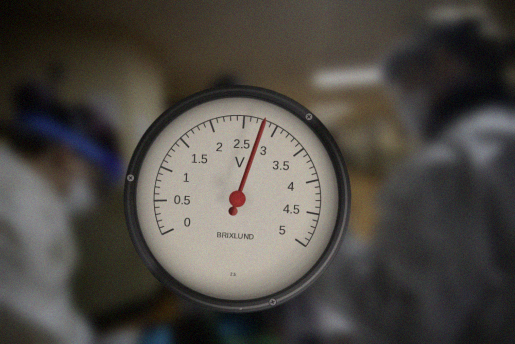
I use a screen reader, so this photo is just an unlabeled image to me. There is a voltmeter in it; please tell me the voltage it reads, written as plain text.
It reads 2.8 V
